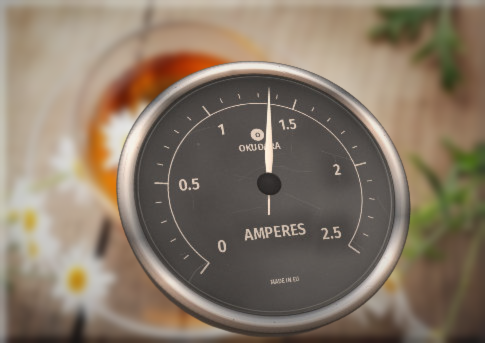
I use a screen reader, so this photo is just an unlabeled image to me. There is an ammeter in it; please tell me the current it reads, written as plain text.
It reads 1.35 A
